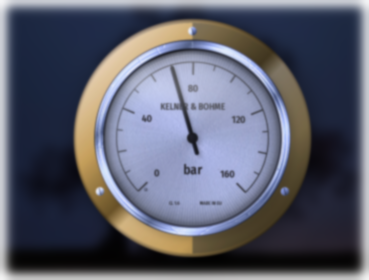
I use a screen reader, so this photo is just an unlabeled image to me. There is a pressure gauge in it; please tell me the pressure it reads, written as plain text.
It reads 70 bar
